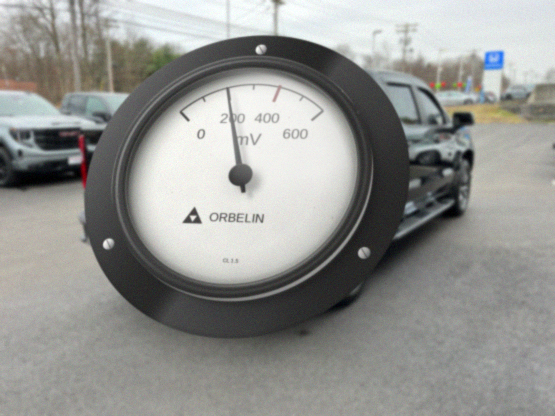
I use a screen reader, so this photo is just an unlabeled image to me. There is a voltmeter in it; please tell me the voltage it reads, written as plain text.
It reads 200 mV
